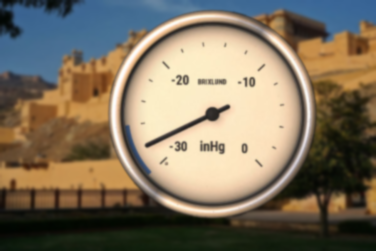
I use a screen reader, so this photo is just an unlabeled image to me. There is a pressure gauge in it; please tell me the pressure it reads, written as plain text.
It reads -28 inHg
